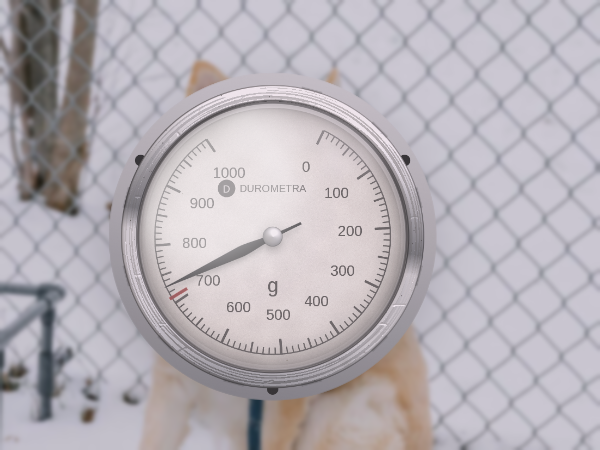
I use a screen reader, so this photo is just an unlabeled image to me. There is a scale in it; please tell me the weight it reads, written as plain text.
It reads 730 g
